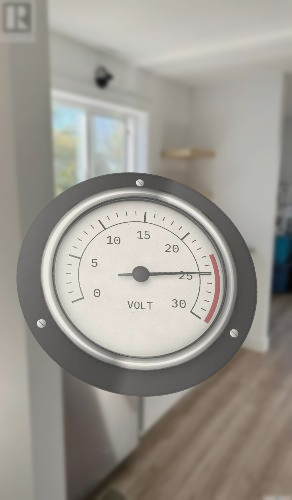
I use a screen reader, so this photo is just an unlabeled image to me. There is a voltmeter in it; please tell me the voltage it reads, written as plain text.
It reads 25 V
